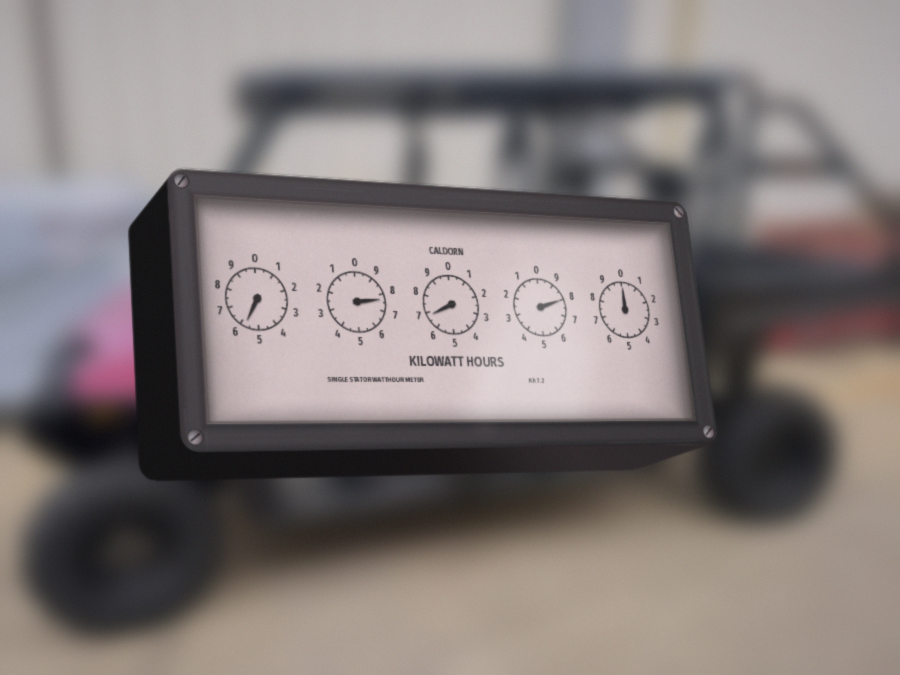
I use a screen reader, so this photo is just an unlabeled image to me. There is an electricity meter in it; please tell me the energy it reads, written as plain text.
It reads 57680 kWh
